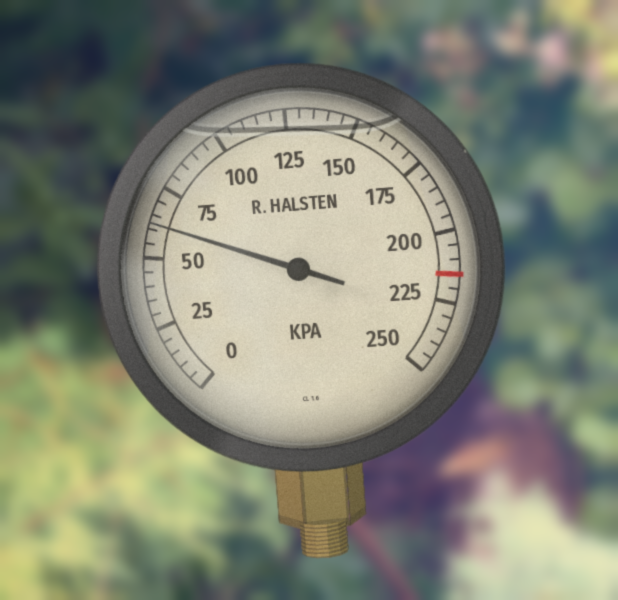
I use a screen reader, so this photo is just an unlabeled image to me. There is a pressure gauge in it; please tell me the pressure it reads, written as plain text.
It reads 62.5 kPa
